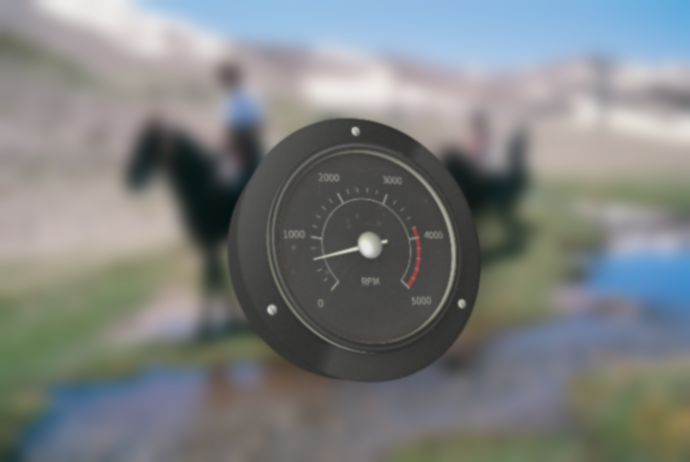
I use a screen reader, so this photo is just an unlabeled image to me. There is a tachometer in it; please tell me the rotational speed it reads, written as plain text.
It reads 600 rpm
